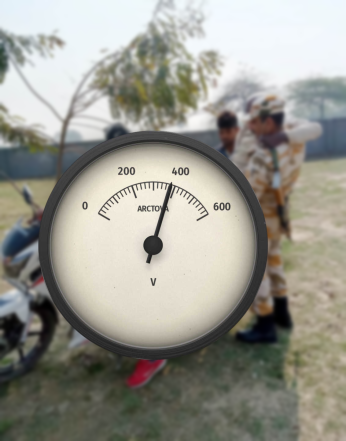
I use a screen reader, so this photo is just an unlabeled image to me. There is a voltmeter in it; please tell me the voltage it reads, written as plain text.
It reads 380 V
